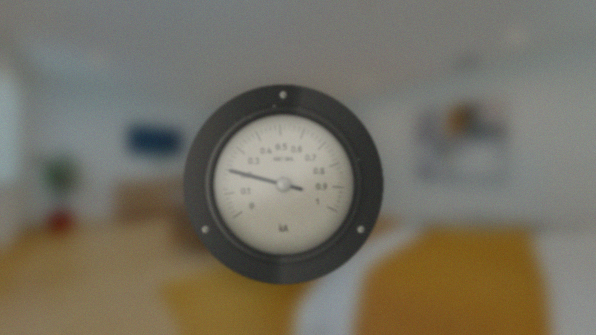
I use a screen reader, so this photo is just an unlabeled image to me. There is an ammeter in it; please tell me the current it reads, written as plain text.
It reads 0.2 kA
